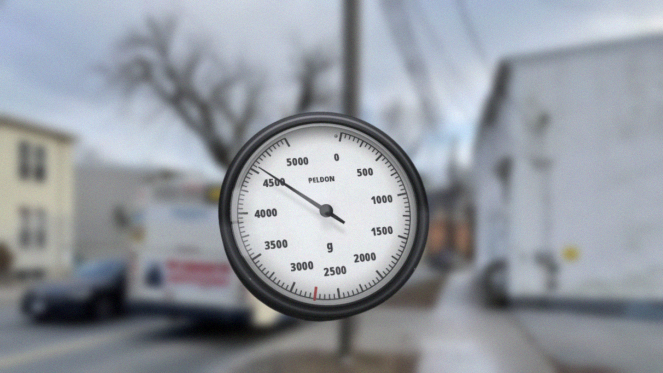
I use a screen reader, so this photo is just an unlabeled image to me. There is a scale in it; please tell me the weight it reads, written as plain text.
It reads 4550 g
